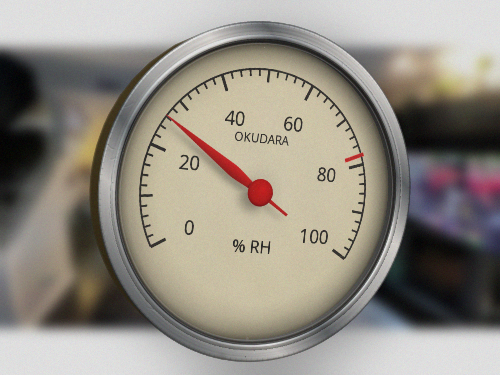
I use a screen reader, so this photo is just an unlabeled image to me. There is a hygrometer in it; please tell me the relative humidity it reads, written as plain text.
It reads 26 %
